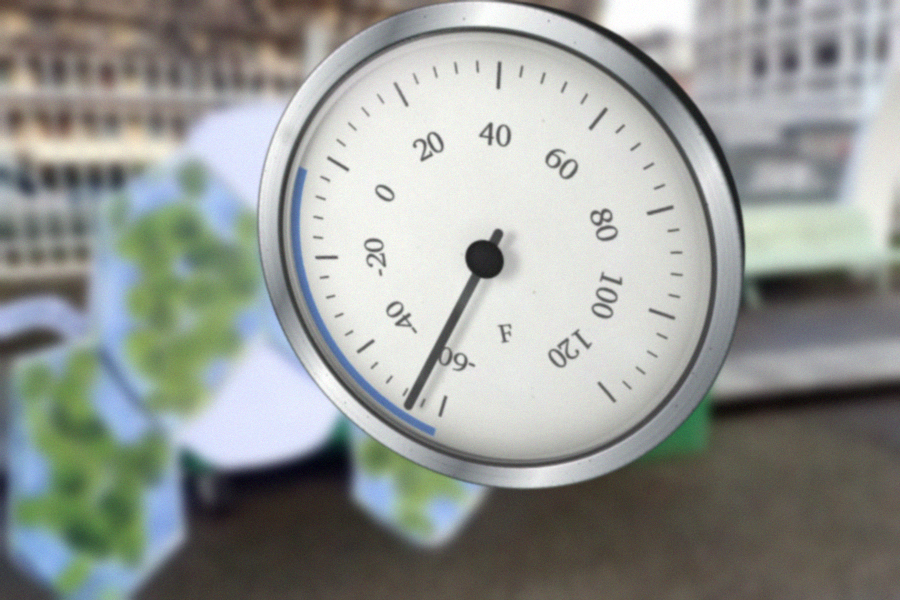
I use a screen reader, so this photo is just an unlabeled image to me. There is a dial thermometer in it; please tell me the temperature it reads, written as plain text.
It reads -54 °F
